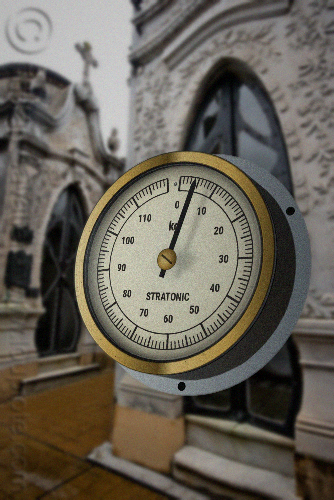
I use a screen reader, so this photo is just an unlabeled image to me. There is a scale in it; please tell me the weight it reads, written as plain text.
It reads 5 kg
